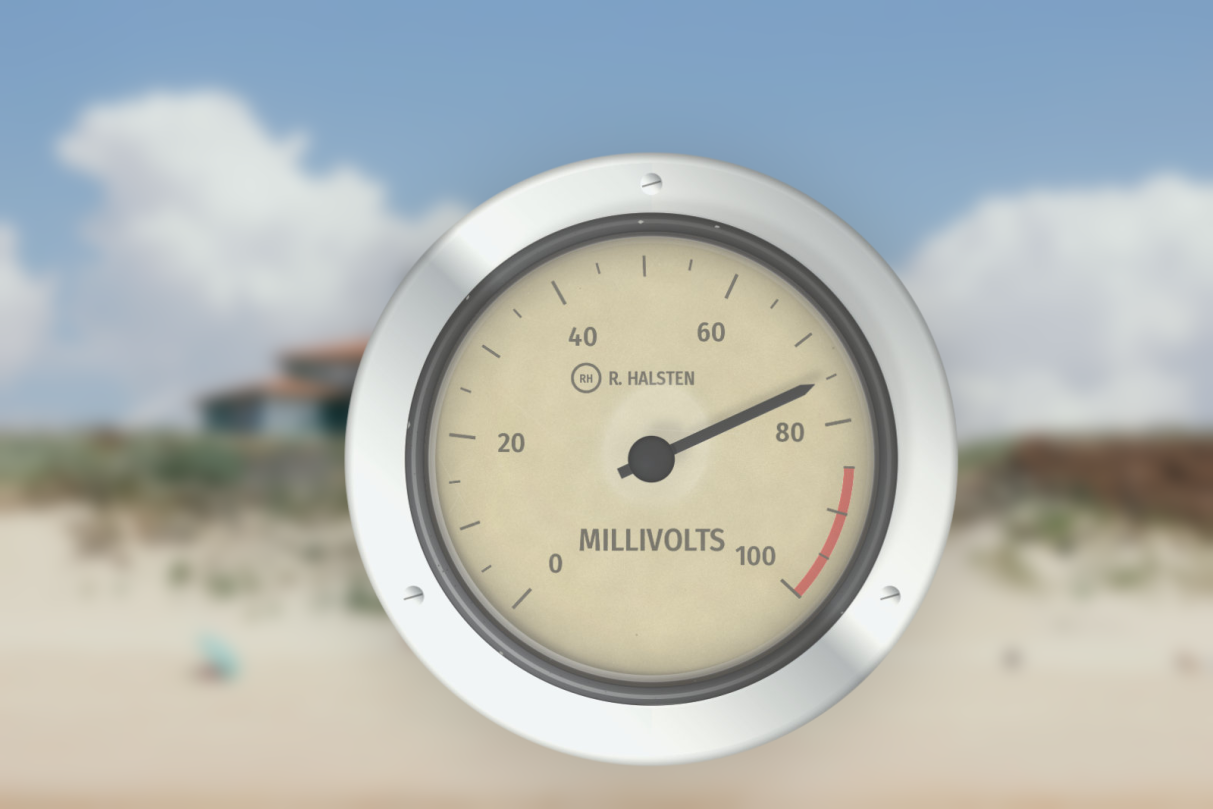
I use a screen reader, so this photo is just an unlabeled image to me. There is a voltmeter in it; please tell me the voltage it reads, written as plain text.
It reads 75 mV
